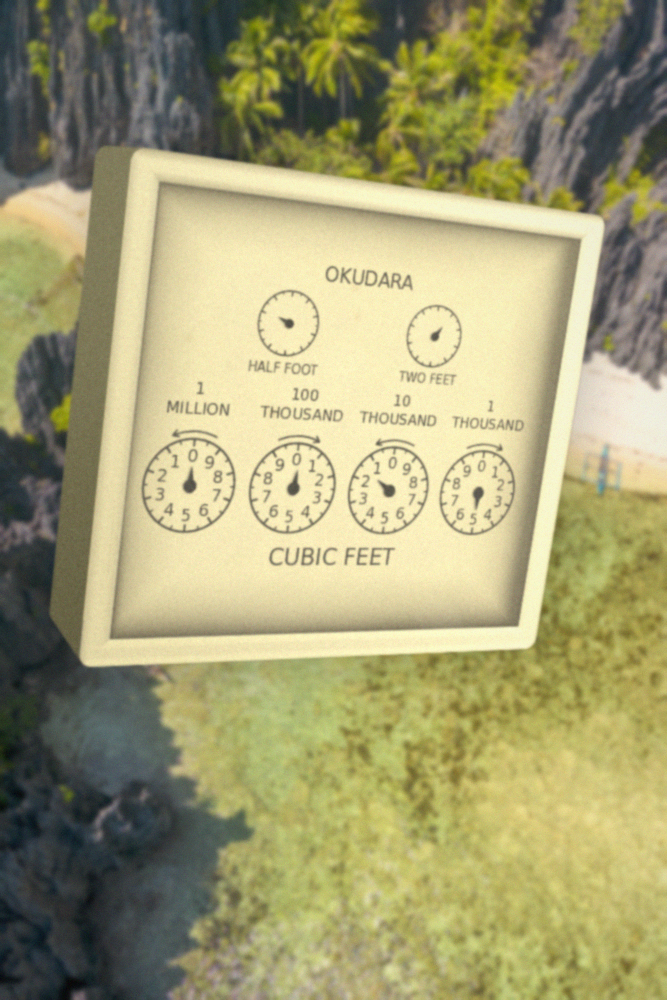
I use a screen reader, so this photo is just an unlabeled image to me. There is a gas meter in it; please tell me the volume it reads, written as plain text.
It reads 1500 ft³
